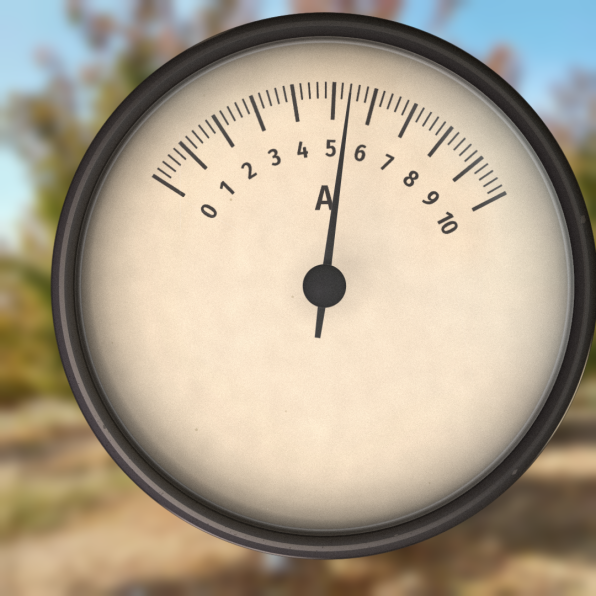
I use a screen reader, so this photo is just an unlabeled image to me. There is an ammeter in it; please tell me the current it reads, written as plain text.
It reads 5.4 A
